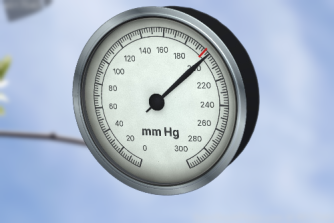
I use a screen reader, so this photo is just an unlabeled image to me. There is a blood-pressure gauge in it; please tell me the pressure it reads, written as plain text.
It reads 200 mmHg
